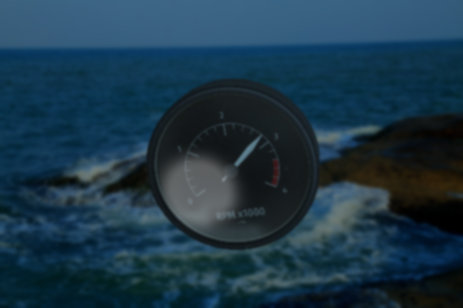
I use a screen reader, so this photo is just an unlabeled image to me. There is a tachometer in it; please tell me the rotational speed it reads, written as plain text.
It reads 2800 rpm
